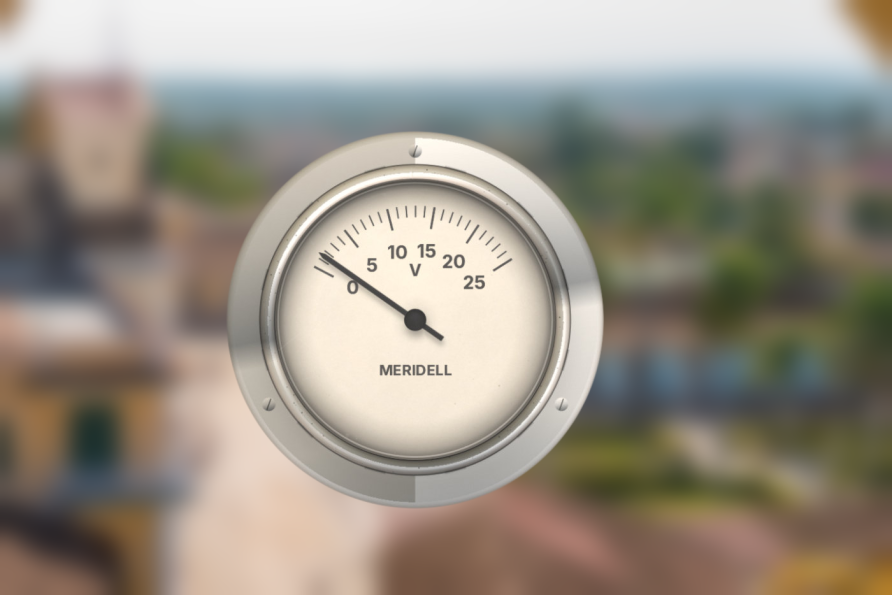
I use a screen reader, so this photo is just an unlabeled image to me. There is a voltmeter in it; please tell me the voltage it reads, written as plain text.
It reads 1.5 V
